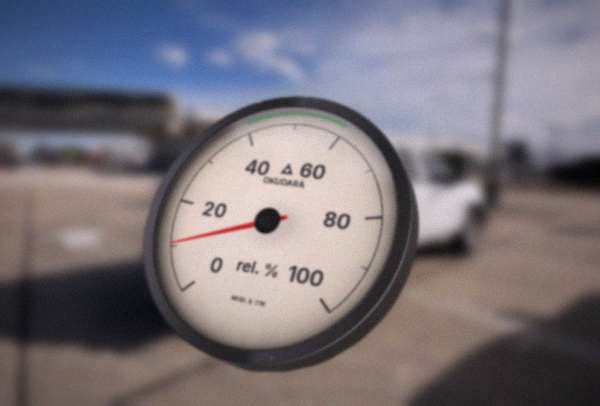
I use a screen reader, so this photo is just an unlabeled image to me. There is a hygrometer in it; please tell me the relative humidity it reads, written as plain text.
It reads 10 %
